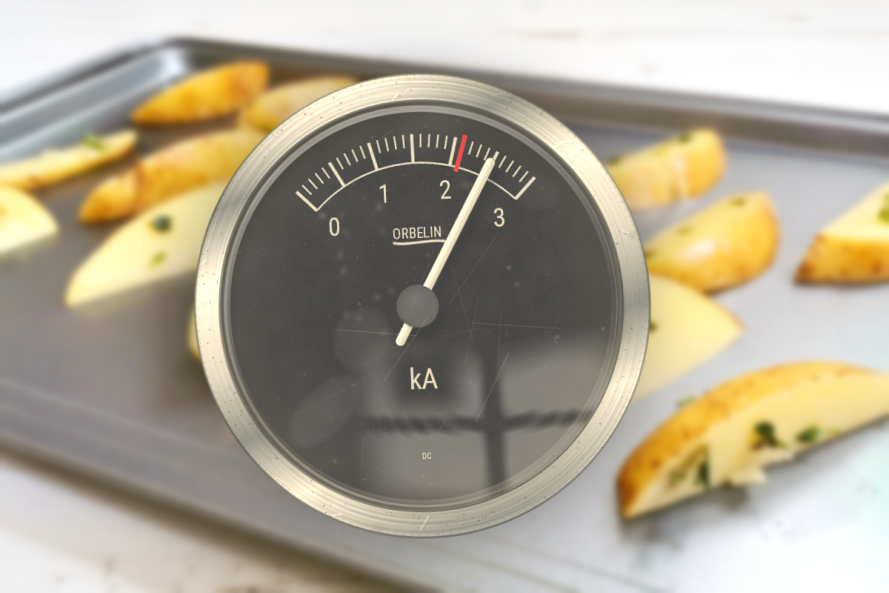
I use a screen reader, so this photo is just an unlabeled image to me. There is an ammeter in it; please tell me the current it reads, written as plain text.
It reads 2.5 kA
